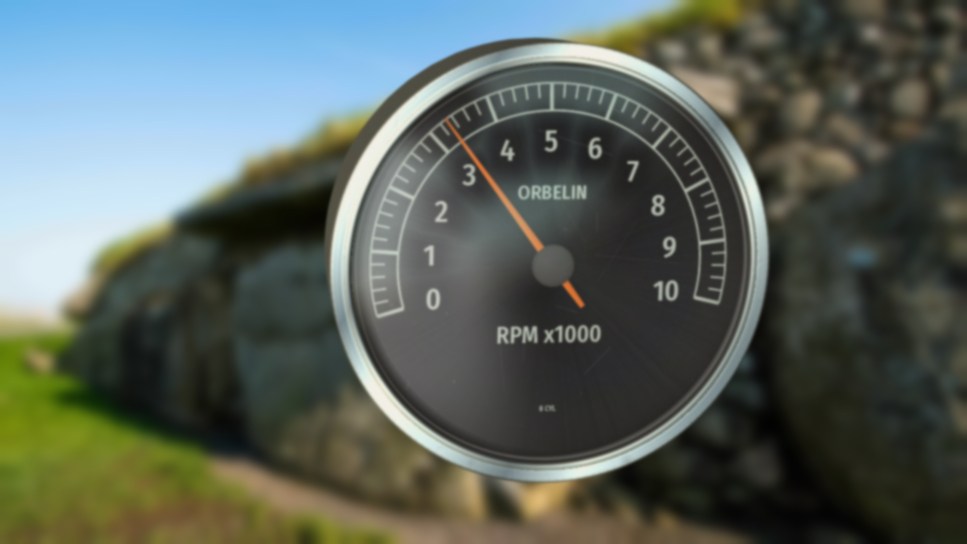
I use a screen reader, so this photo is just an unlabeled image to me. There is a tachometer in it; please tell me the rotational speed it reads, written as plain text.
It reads 3300 rpm
